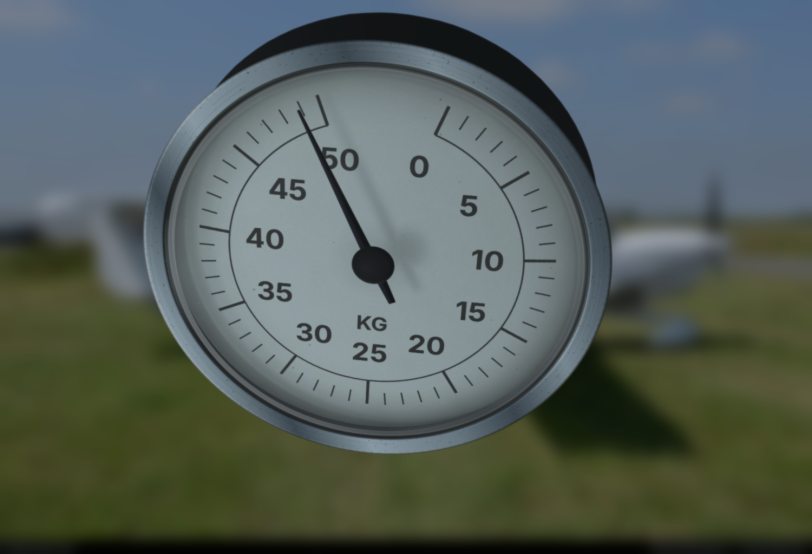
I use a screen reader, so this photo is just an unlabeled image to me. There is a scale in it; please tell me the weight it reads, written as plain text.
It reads 49 kg
